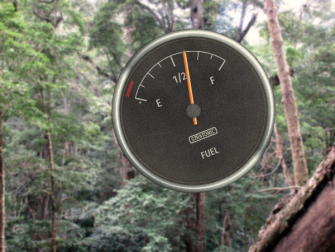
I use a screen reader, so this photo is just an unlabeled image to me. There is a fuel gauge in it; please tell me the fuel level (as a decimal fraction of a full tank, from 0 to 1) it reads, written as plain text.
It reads 0.625
